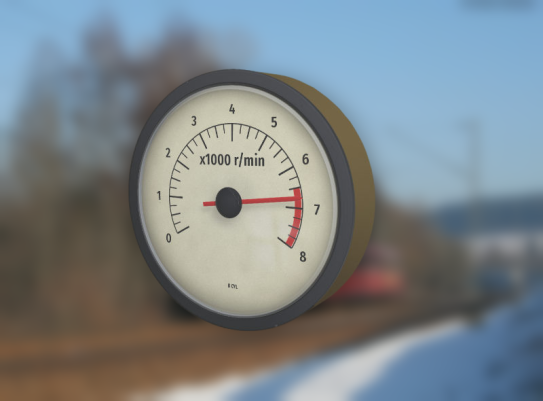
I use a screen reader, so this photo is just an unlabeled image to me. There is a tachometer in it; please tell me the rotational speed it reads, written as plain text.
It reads 6750 rpm
